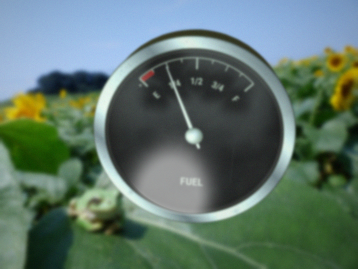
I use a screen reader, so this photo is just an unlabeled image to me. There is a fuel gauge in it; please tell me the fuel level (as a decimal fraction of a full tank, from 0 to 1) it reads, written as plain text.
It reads 0.25
